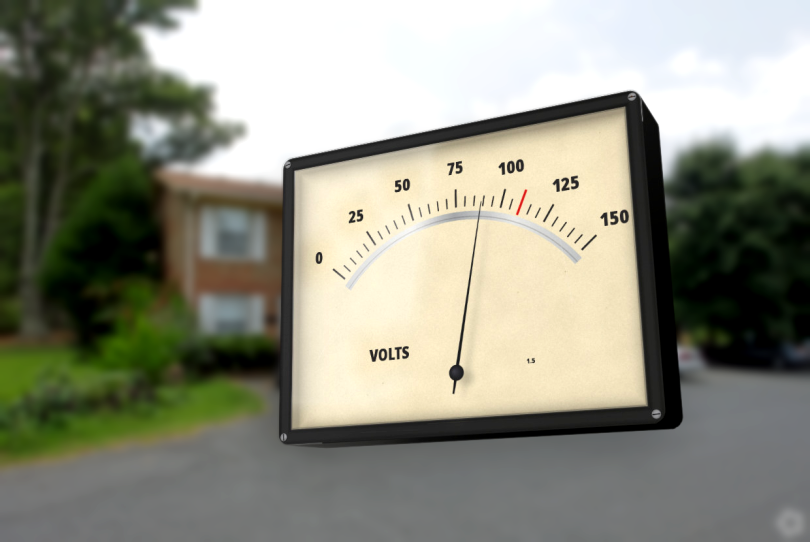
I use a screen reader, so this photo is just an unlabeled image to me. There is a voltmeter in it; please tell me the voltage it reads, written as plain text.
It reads 90 V
